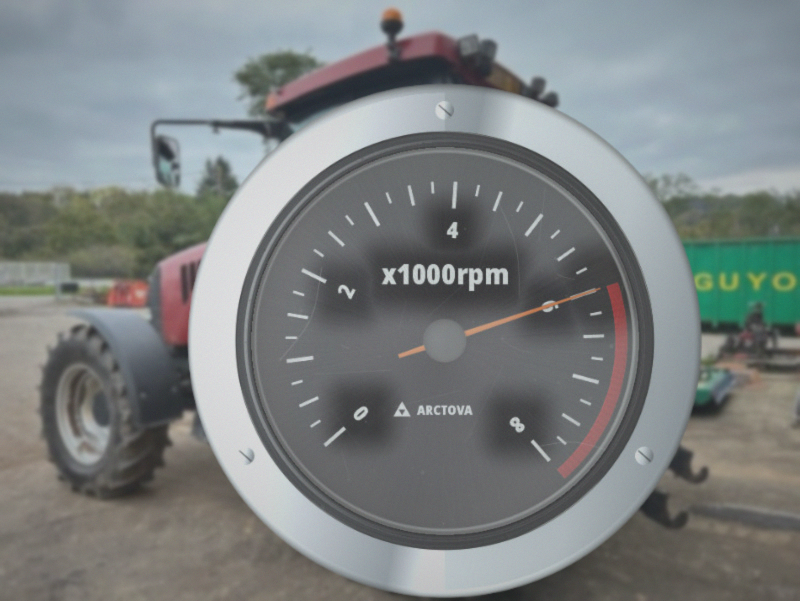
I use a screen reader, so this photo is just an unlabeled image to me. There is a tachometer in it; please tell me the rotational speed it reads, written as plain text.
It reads 6000 rpm
